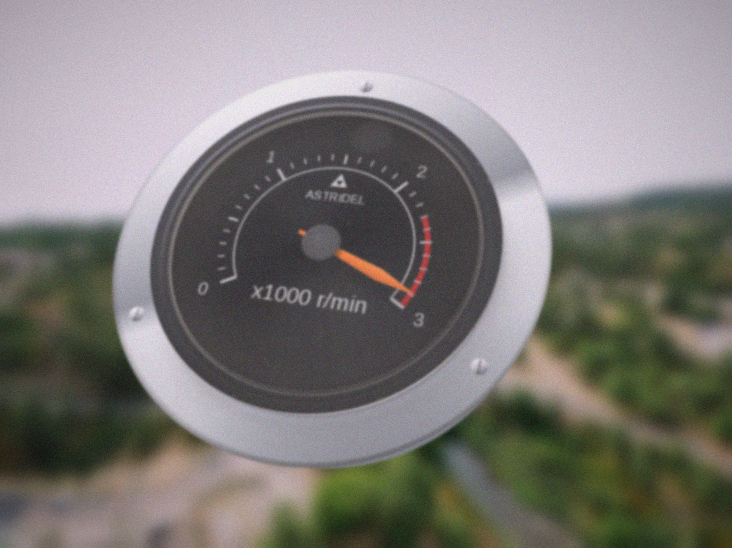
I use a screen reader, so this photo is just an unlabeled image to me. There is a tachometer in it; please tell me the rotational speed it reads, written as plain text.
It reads 2900 rpm
